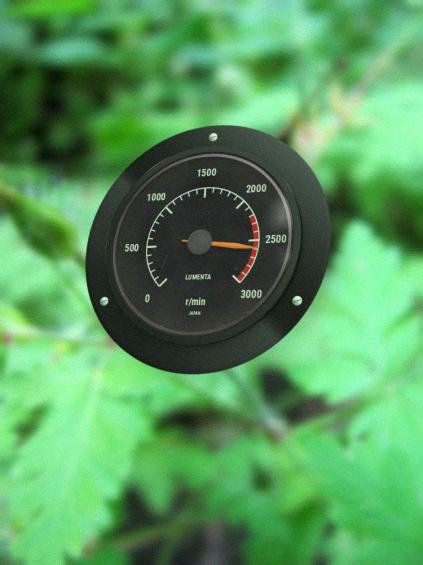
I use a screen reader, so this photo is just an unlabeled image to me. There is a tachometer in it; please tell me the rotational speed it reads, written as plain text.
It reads 2600 rpm
